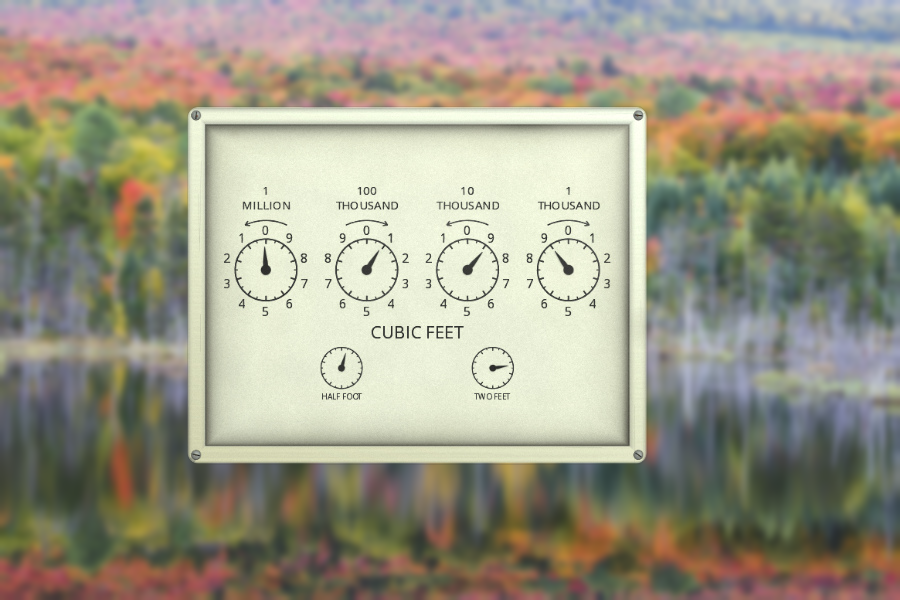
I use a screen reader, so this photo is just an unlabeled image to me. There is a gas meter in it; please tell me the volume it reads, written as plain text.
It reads 8900 ft³
